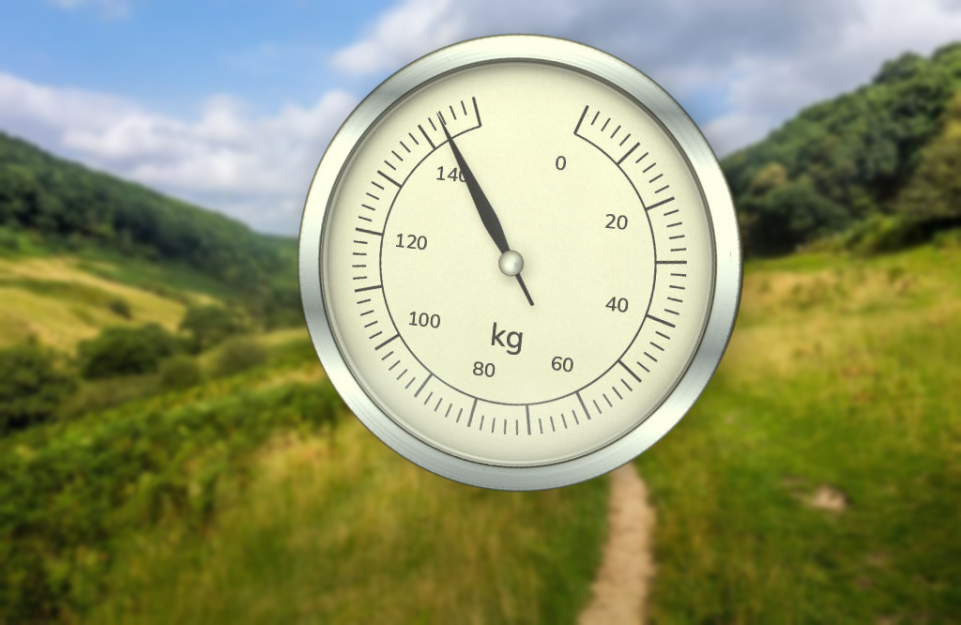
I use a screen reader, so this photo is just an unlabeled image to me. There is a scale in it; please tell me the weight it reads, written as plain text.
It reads 144 kg
